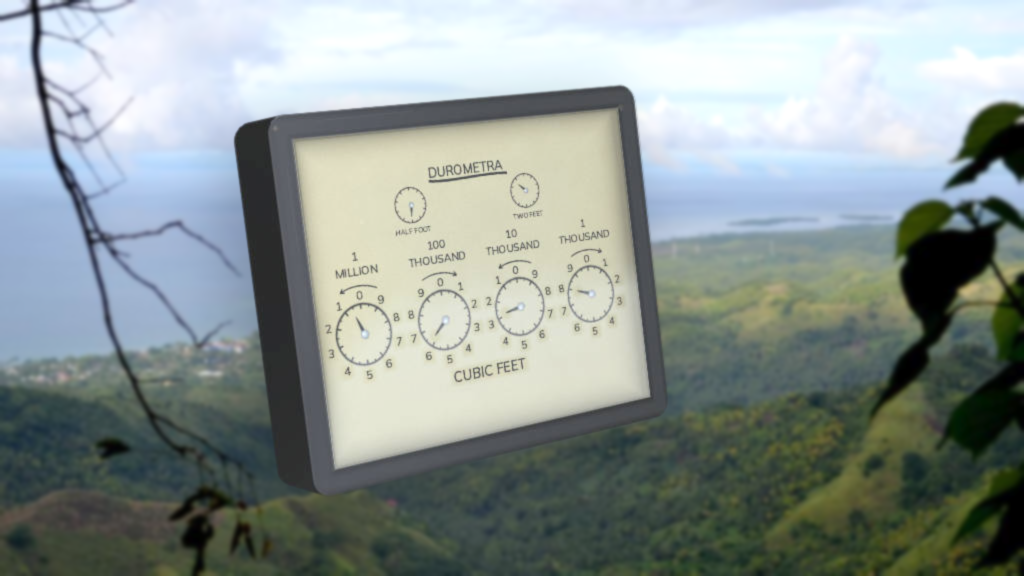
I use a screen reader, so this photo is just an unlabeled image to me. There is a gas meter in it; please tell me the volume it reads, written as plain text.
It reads 62800 ft³
